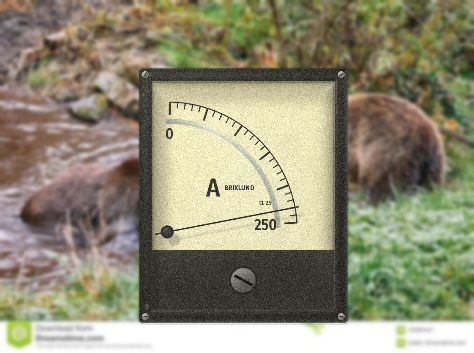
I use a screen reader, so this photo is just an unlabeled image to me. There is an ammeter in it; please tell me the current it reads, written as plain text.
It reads 230 A
